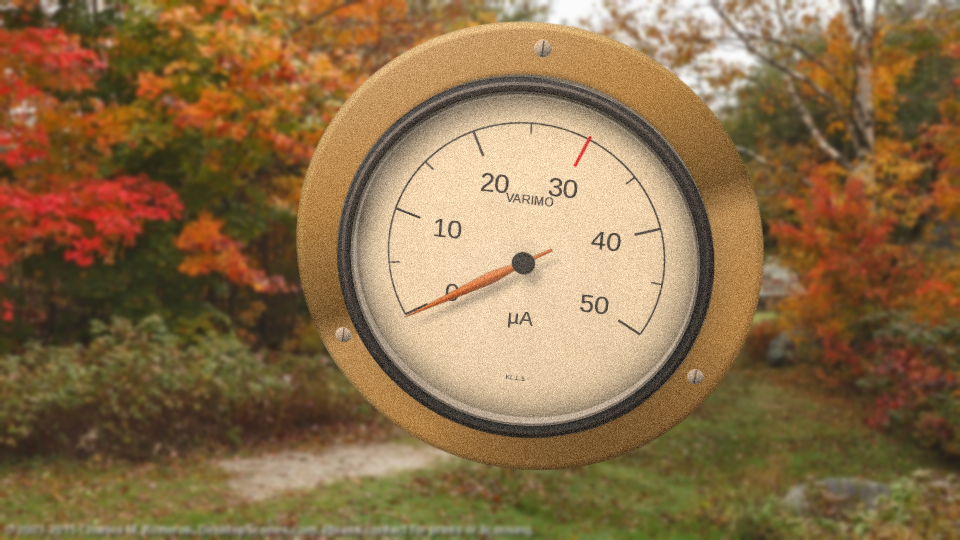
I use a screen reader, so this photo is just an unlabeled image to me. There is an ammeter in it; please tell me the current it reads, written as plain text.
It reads 0 µA
